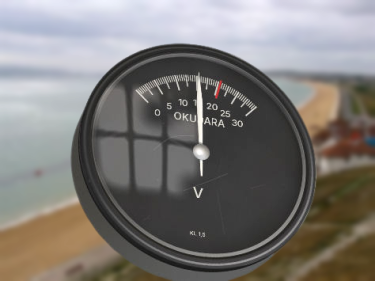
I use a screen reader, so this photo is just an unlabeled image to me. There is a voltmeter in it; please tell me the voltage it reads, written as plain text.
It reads 15 V
